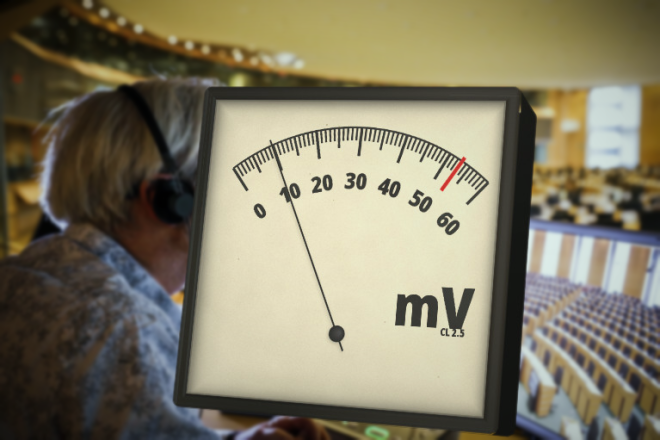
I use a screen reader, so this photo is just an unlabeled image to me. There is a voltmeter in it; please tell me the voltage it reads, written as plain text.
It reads 10 mV
